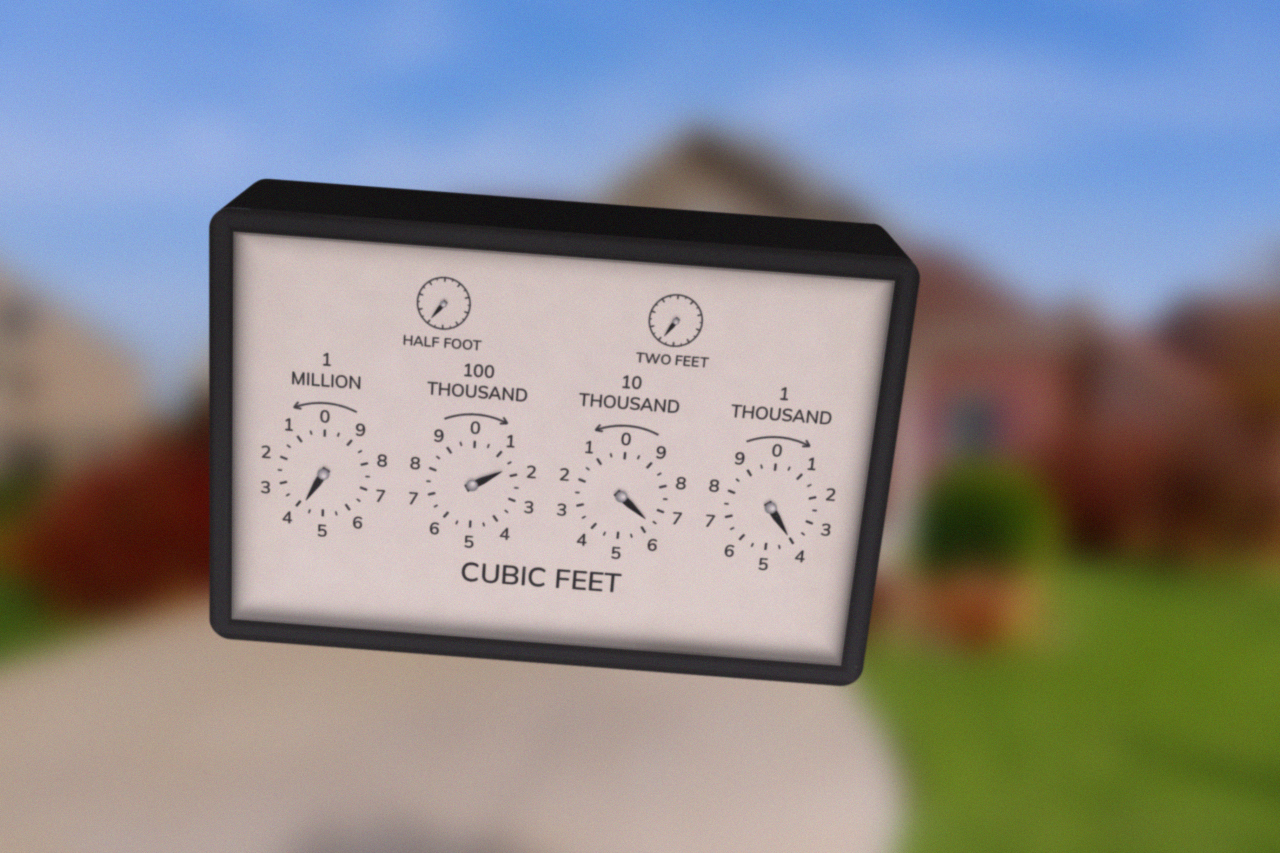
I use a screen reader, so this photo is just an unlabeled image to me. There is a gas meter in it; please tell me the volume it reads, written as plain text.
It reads 416400 ft³
